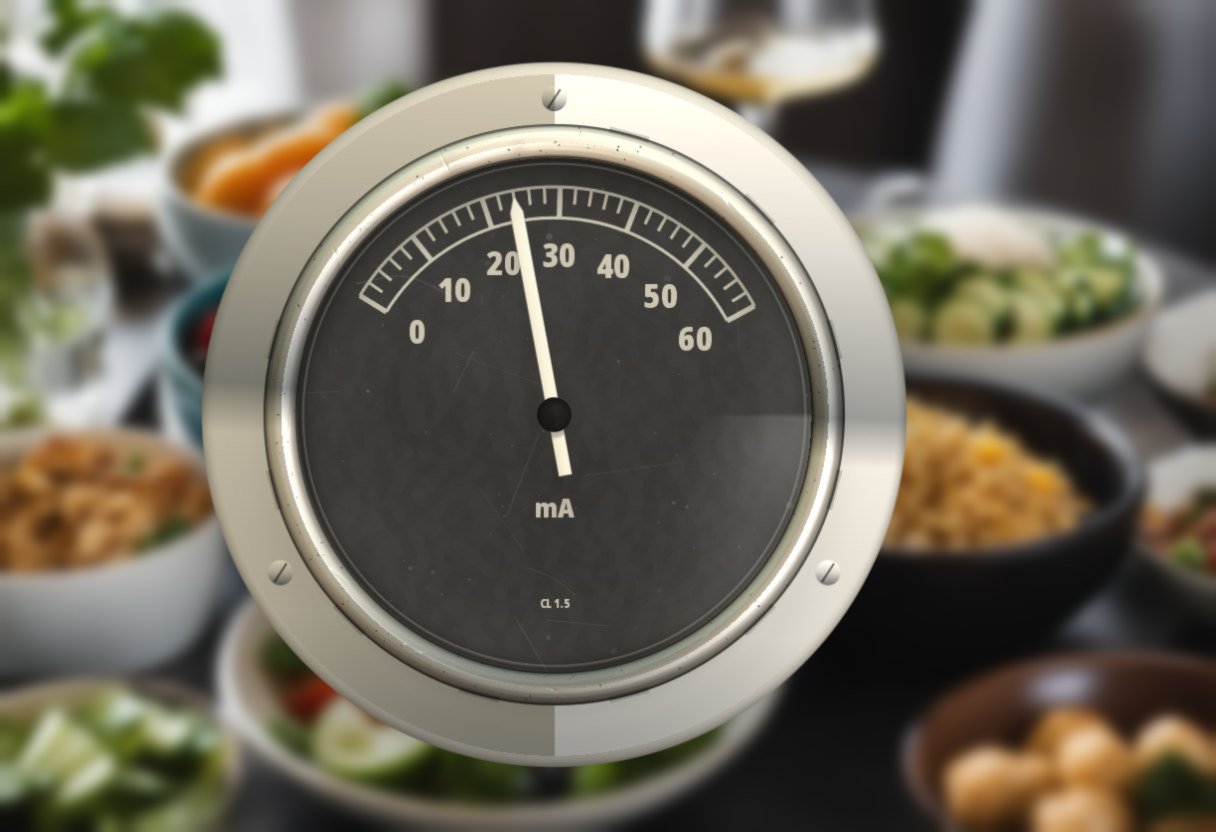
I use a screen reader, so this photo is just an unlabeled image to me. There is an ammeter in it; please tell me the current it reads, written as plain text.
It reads 24 mA
